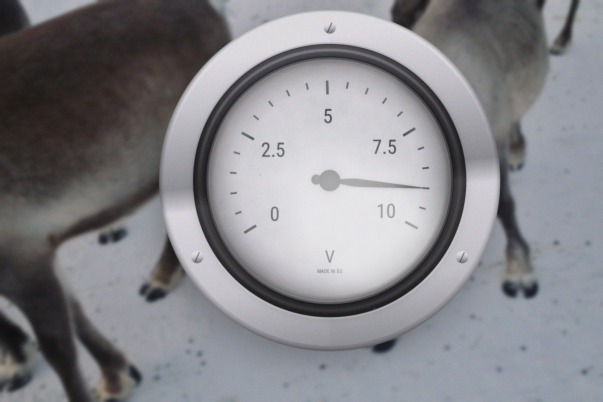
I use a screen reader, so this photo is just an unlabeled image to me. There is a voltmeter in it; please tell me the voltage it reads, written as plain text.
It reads 9 V
